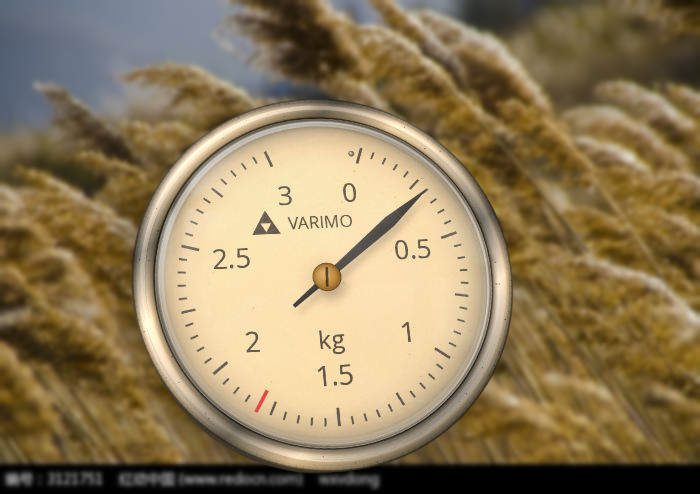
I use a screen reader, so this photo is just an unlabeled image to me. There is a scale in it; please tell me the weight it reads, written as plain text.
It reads 0.3 kg
